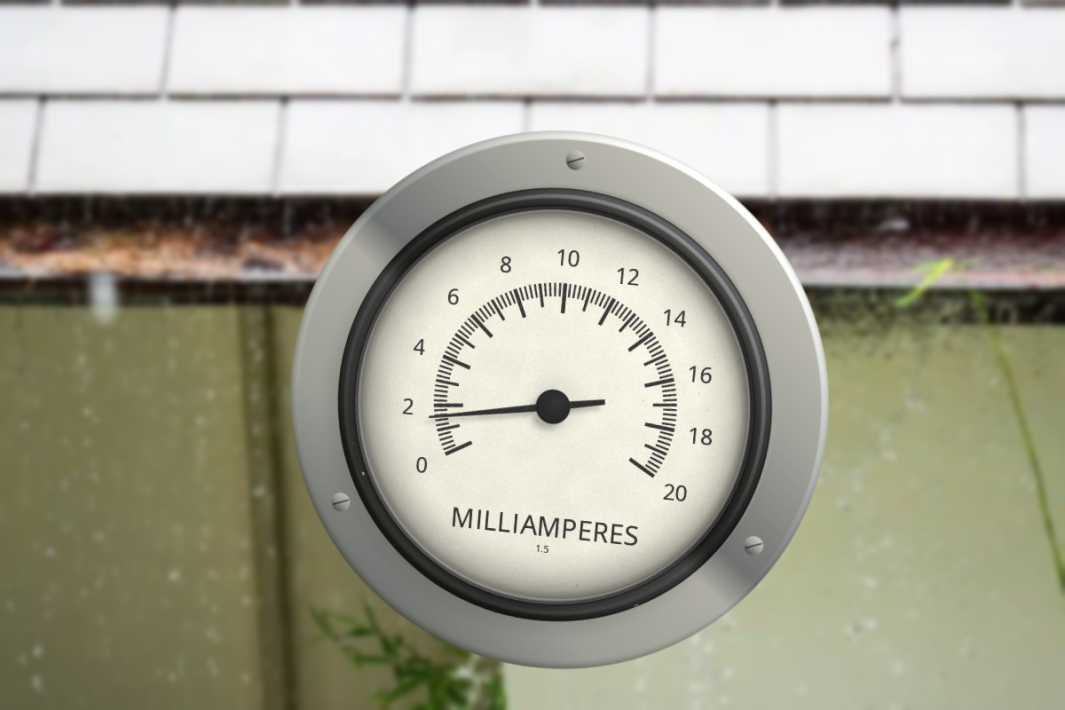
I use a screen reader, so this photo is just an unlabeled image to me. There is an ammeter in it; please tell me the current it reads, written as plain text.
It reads 1.6 mA
